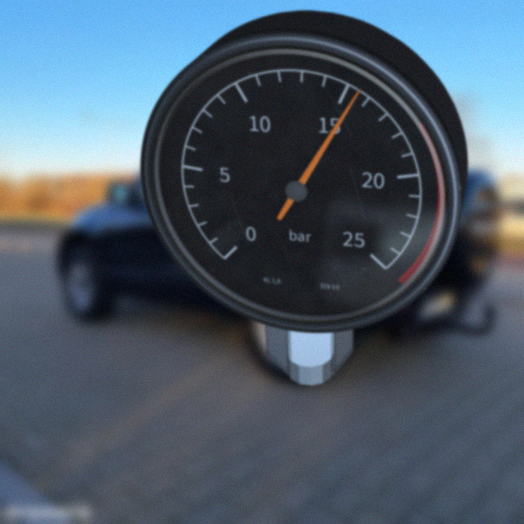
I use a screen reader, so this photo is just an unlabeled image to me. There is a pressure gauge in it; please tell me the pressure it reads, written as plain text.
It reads 15.5 bar
